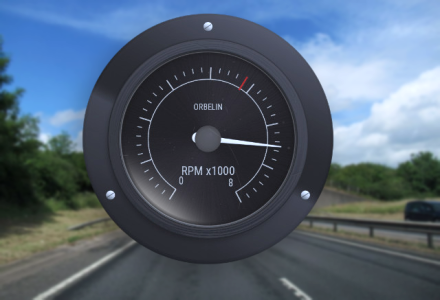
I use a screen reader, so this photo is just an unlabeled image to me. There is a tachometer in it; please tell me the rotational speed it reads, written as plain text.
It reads 6500 rpm
